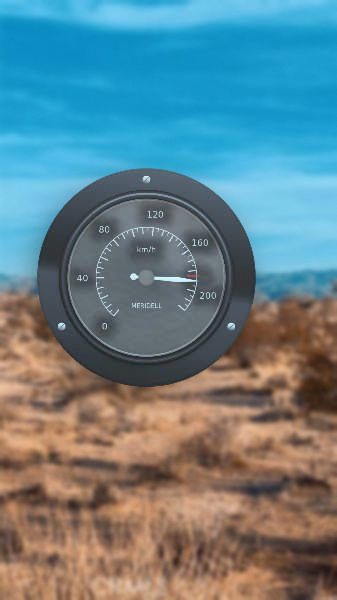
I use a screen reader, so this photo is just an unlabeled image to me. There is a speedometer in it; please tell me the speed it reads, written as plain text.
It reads 190 km/h
